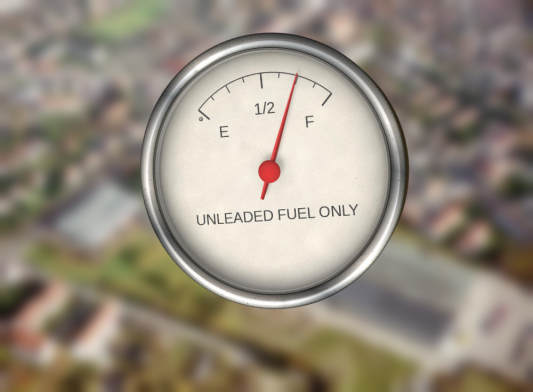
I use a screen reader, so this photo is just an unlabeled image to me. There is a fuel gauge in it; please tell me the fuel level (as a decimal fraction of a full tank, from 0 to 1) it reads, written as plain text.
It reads 0.75
